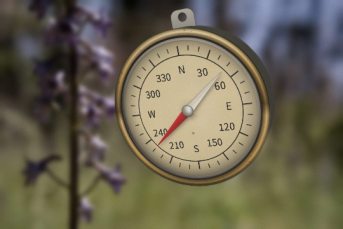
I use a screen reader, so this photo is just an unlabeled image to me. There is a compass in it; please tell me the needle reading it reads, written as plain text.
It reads 230 °
